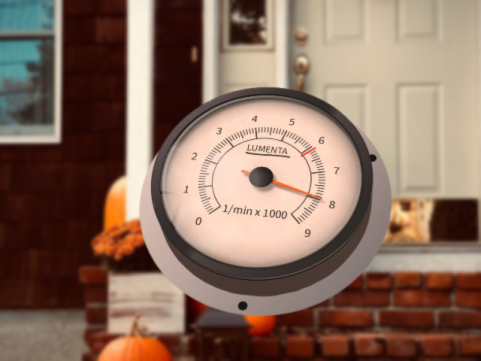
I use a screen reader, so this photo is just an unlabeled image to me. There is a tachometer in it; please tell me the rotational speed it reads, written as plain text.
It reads 8000 rpm
